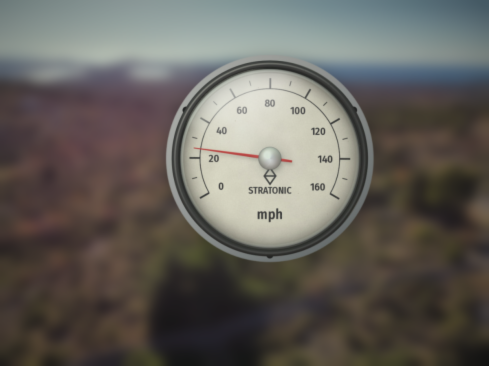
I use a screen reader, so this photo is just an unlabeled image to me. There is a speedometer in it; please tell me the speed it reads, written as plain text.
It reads 25 mph
